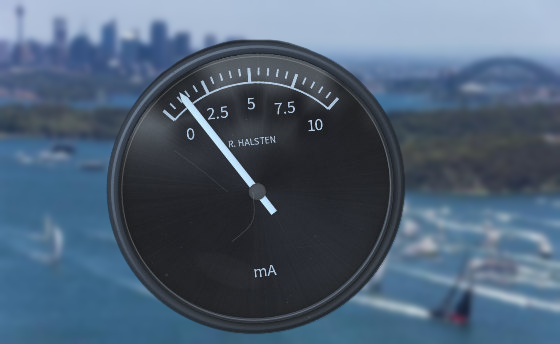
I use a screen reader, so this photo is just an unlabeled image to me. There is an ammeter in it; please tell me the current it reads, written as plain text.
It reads 1.25 mA
